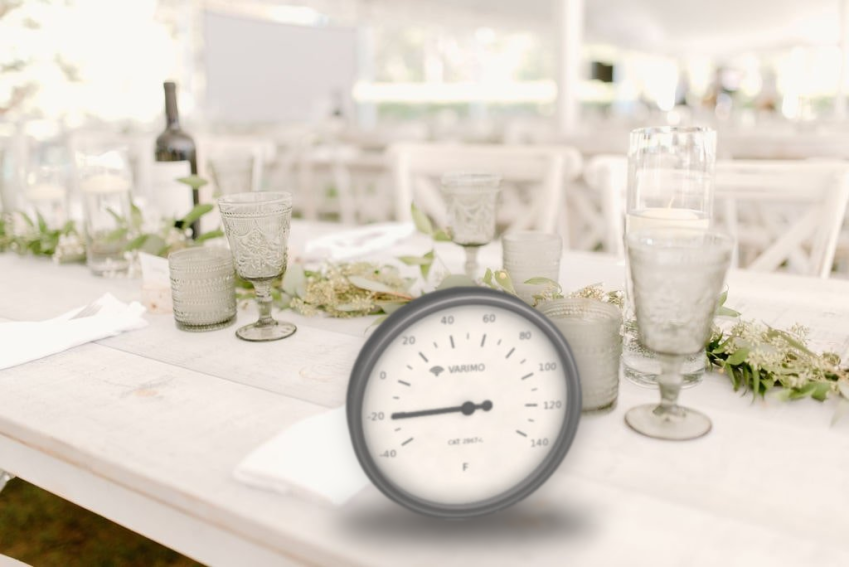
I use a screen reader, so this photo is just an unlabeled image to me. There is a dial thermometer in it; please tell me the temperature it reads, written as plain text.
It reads -20 °F
